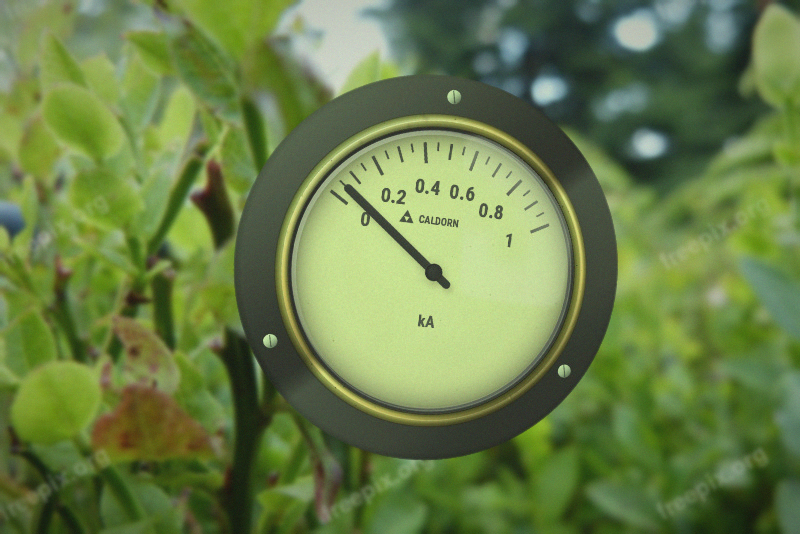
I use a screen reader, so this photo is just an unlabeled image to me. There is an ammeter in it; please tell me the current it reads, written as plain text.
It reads 0.05 kA
